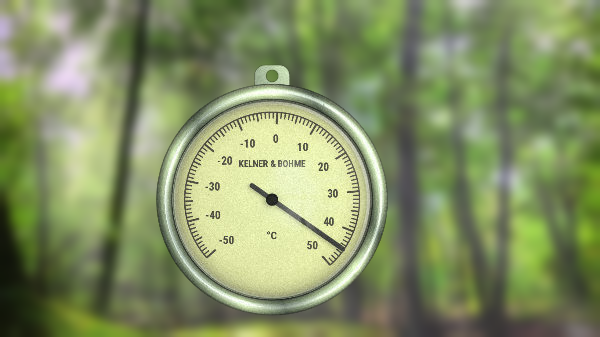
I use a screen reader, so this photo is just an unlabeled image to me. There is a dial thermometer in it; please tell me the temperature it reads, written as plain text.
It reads 45 °C
